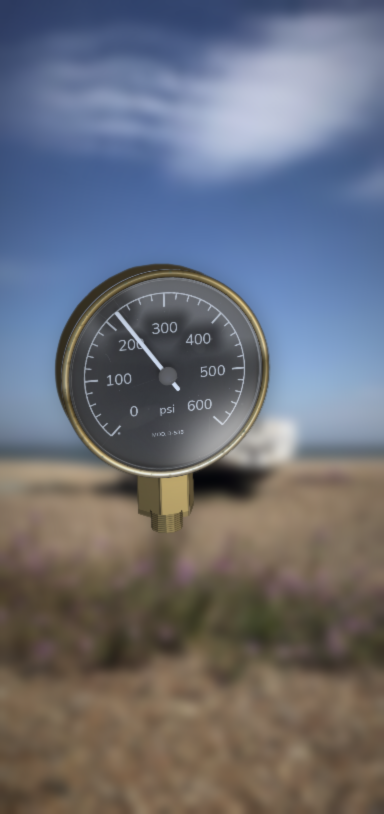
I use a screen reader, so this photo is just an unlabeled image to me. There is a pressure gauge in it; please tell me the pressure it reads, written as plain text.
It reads 220 psi
